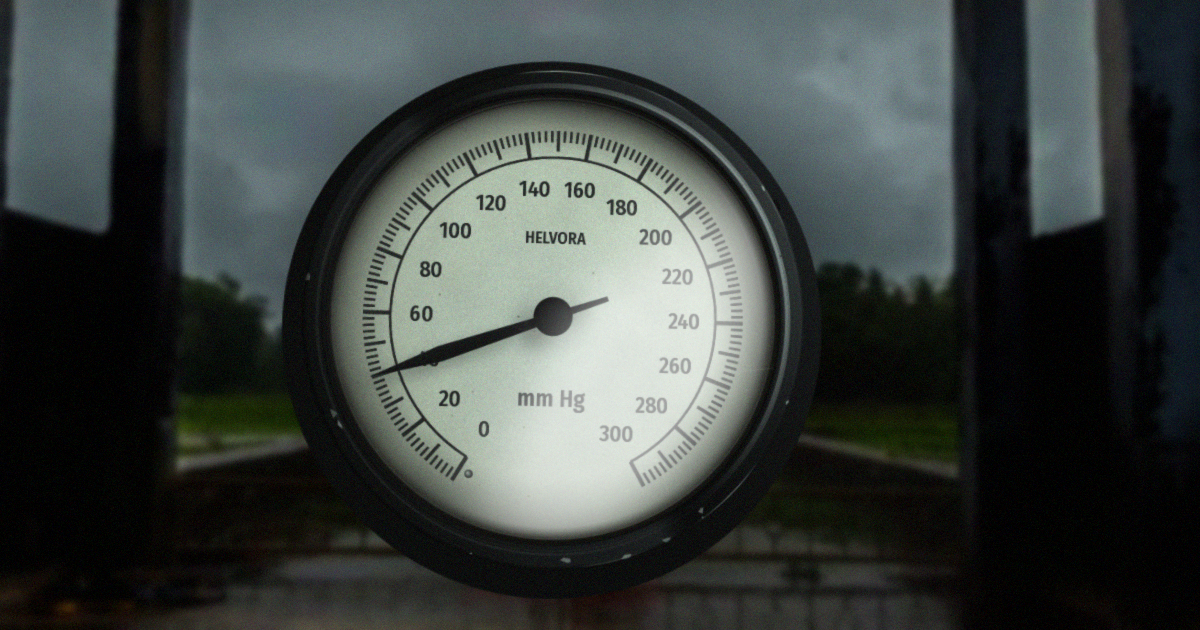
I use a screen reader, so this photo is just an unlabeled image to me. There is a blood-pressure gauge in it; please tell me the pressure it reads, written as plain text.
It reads 40 mmHg
